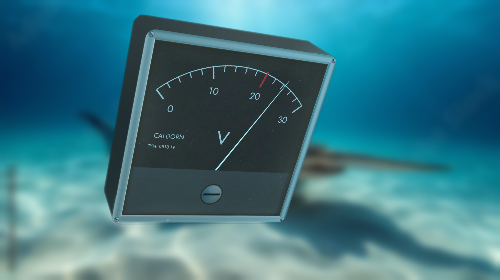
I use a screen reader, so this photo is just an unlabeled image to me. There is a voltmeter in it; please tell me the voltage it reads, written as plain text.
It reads 24 V
